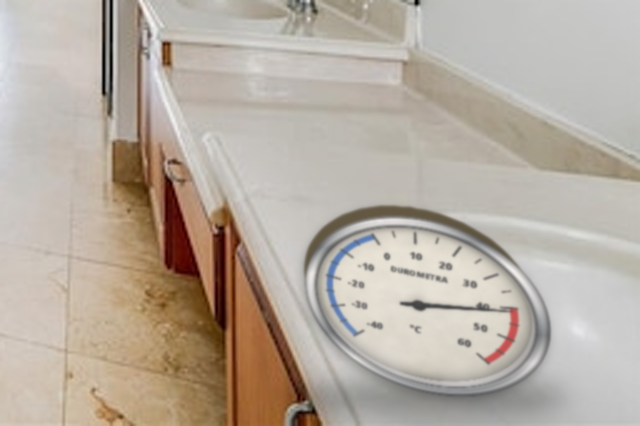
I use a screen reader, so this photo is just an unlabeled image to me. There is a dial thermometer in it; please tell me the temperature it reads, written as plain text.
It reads 40 °C
